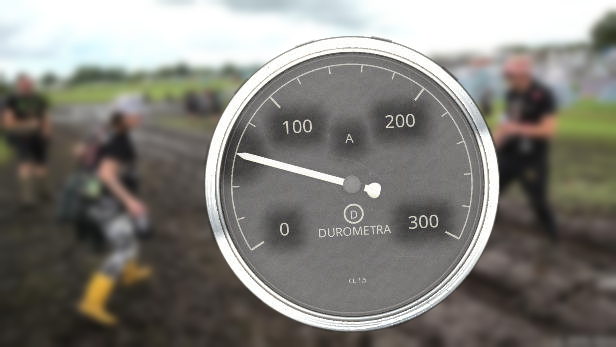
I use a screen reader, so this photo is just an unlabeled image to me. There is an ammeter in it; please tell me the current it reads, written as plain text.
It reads 60 A
